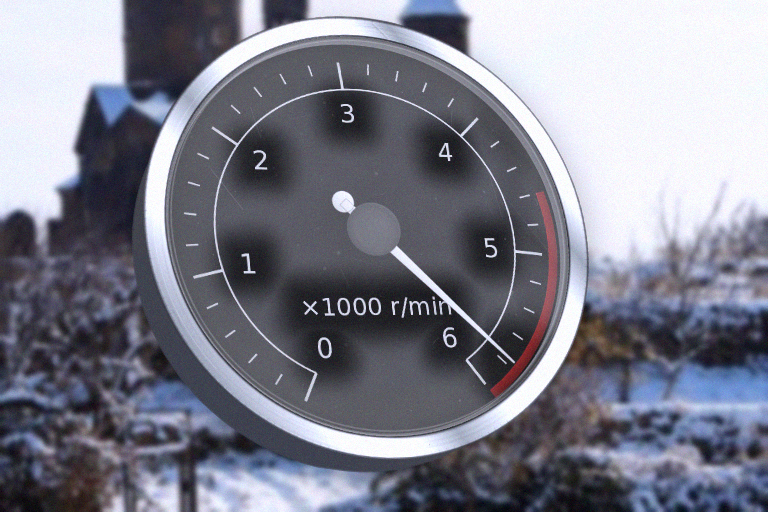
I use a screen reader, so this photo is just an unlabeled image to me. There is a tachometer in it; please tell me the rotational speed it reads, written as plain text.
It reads 5800 rpm
